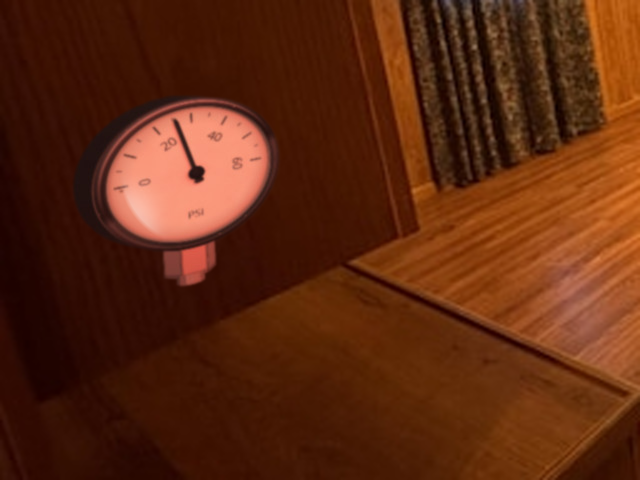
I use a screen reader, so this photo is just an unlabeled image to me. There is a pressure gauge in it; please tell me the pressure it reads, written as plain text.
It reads 25 psi
